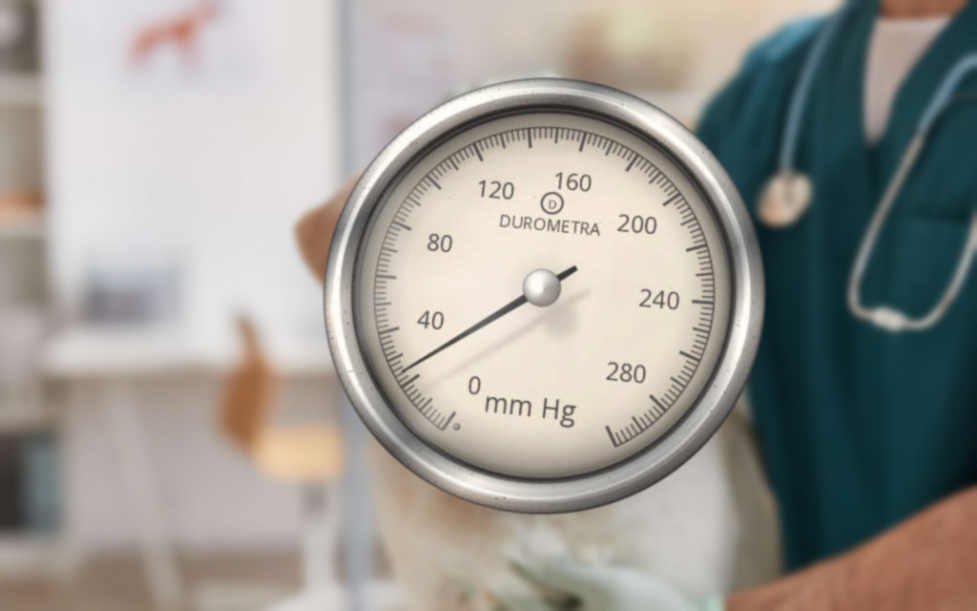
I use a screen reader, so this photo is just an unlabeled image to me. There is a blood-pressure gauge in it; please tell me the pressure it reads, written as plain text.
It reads 24 mmHg
